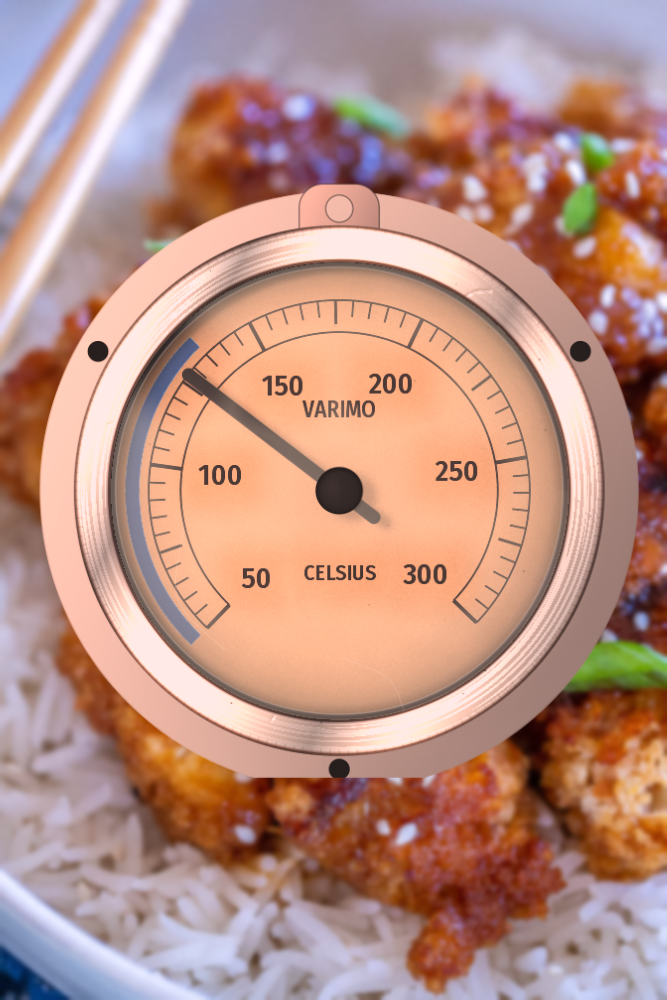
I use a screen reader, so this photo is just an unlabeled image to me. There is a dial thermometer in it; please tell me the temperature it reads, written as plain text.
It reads 127.5 °C
